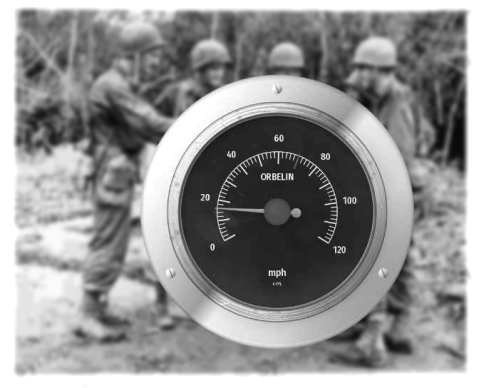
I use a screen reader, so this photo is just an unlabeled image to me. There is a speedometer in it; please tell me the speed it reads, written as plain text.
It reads 16 mph
